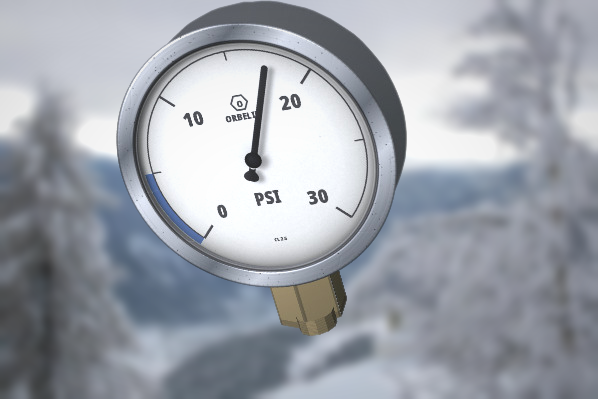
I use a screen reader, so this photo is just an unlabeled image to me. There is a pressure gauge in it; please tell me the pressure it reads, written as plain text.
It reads 17.5 psi
